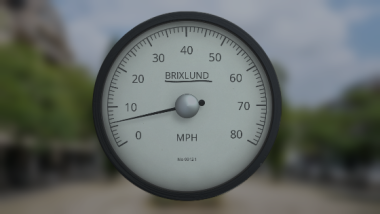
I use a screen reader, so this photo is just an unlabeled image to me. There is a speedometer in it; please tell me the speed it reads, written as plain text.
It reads 6 mph
